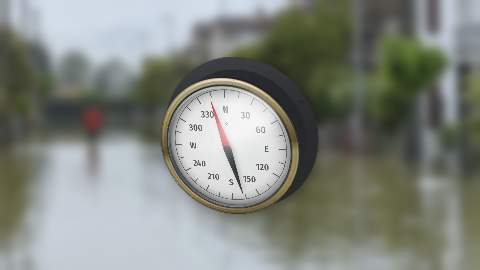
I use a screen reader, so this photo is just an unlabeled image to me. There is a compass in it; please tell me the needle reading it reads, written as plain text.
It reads 345 °
